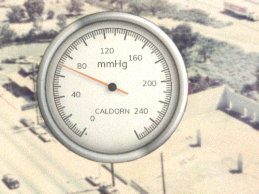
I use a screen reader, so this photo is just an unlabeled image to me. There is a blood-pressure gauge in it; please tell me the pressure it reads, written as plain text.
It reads 70 mmHg
